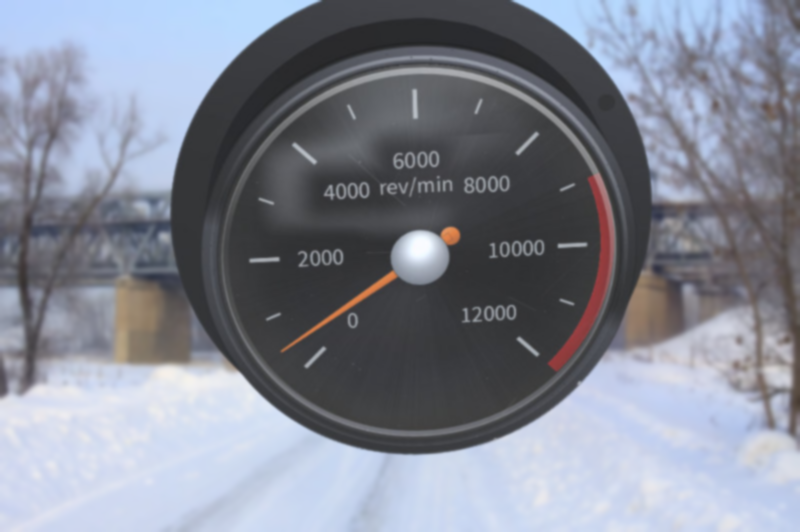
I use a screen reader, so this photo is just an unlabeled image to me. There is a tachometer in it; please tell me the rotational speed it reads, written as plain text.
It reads 500 rpm
